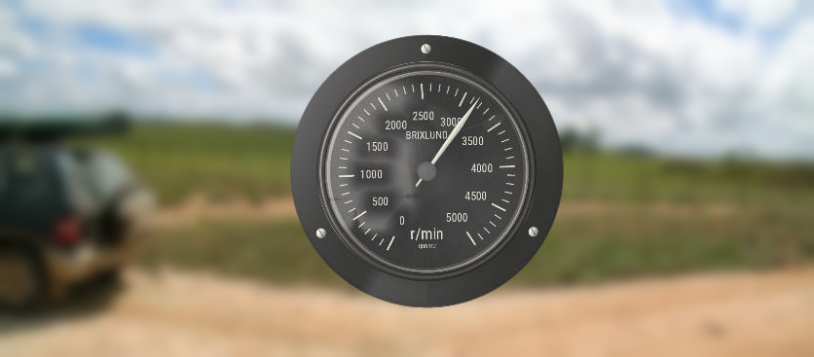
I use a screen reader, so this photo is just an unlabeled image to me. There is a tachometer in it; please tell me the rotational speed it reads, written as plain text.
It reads 3150 rpm
